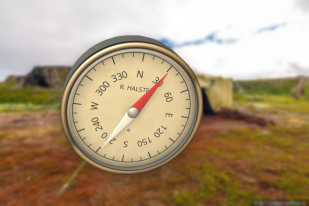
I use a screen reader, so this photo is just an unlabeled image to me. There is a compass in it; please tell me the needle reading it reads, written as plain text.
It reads 30 °
